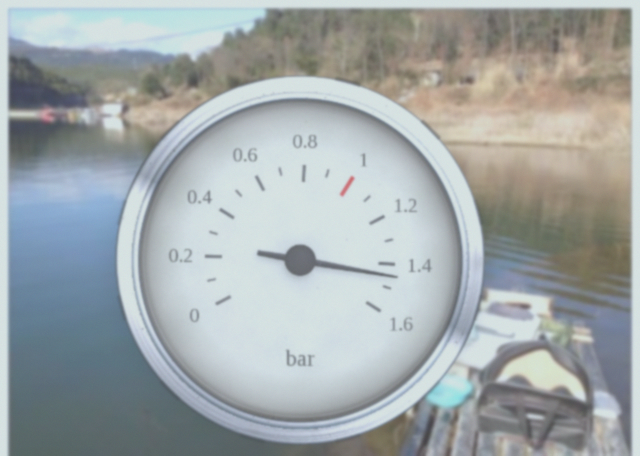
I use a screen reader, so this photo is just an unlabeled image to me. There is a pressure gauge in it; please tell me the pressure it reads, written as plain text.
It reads 1.45 bar
